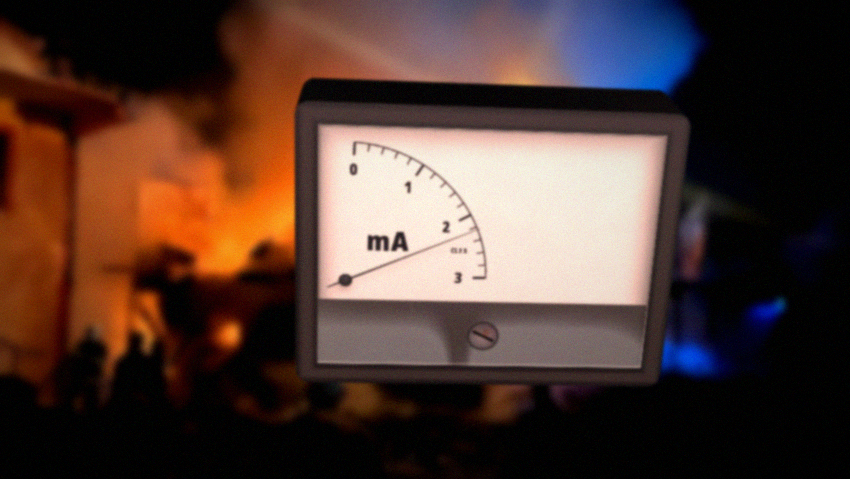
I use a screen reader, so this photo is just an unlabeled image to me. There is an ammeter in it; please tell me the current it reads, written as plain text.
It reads 2.2 mA
